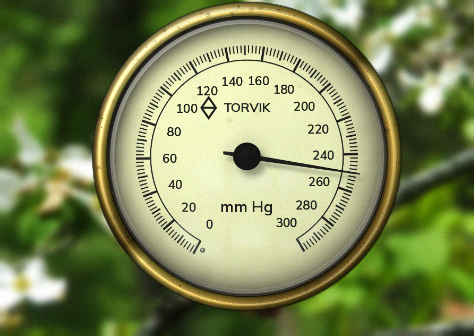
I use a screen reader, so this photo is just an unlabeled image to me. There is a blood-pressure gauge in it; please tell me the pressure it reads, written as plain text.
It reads 250 mmHg
